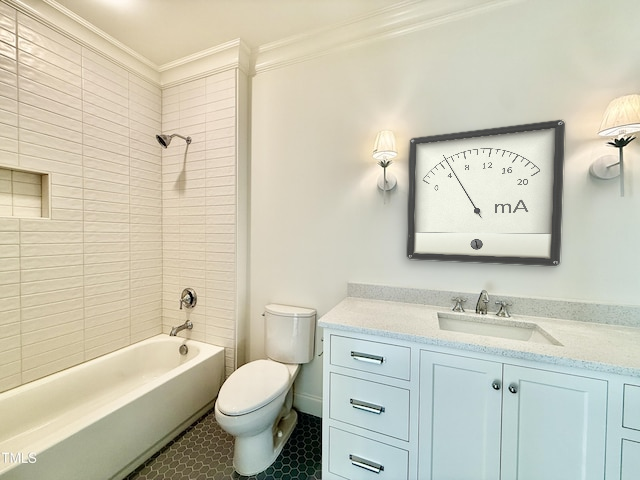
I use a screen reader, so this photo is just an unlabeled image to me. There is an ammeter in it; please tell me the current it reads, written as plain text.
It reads 5 mA
